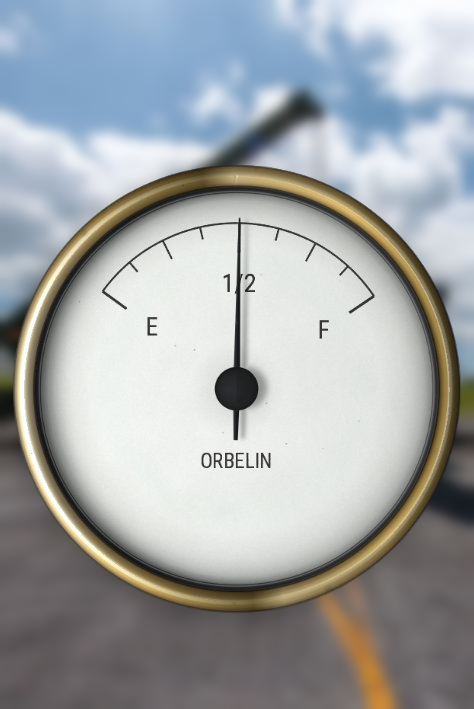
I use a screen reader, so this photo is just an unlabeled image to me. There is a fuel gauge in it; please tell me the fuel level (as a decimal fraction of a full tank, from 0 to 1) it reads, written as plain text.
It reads 0.5
